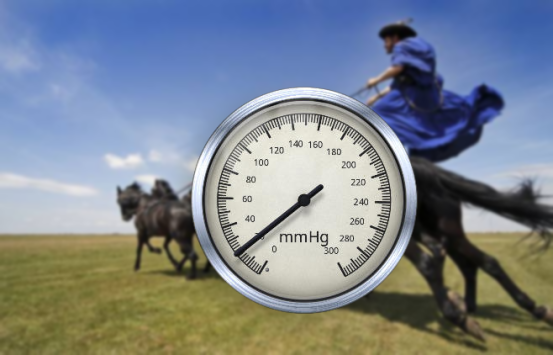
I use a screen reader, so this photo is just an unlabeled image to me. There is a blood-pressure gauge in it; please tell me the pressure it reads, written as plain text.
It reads 20 mmHg
